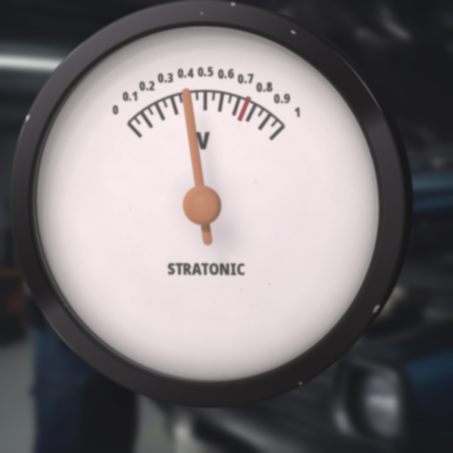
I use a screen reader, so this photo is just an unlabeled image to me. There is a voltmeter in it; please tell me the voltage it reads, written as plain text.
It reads 0.4 V
